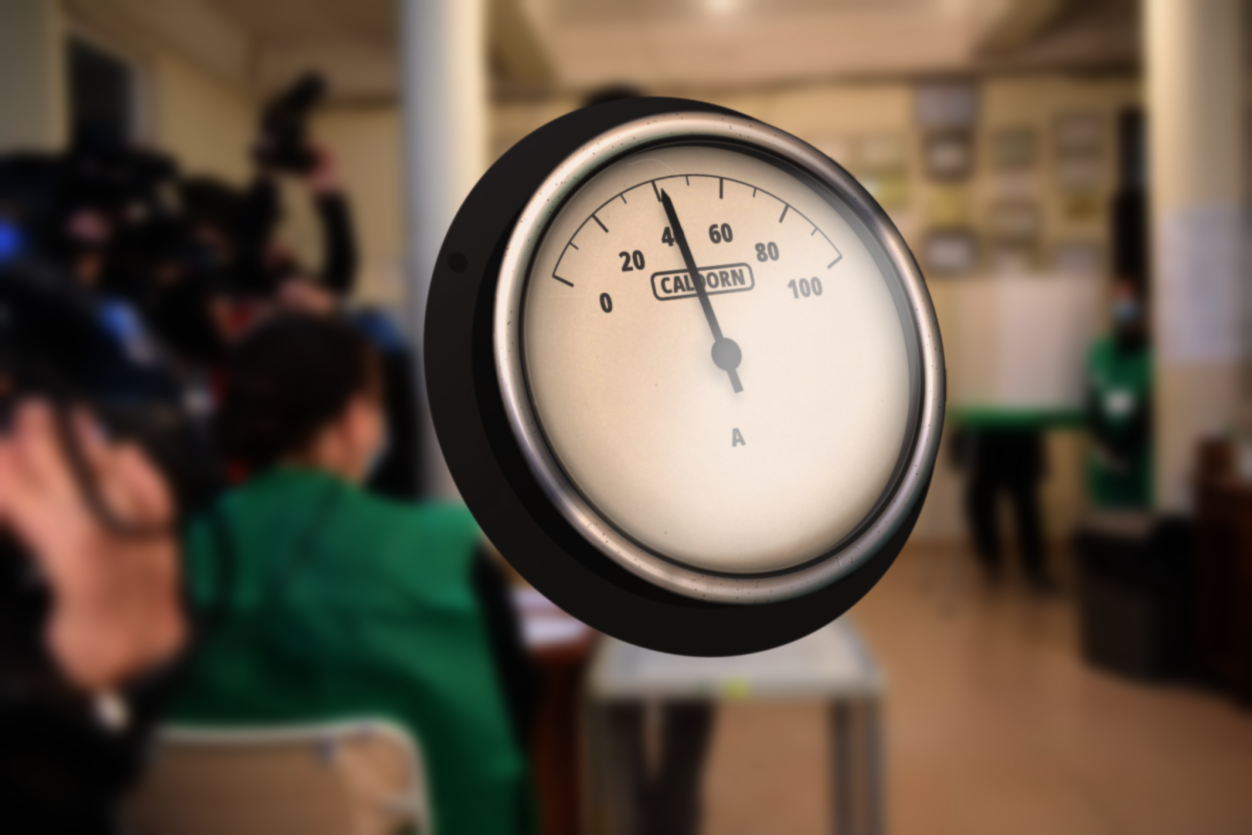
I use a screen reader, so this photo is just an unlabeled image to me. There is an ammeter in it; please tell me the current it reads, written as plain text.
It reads 40 A
